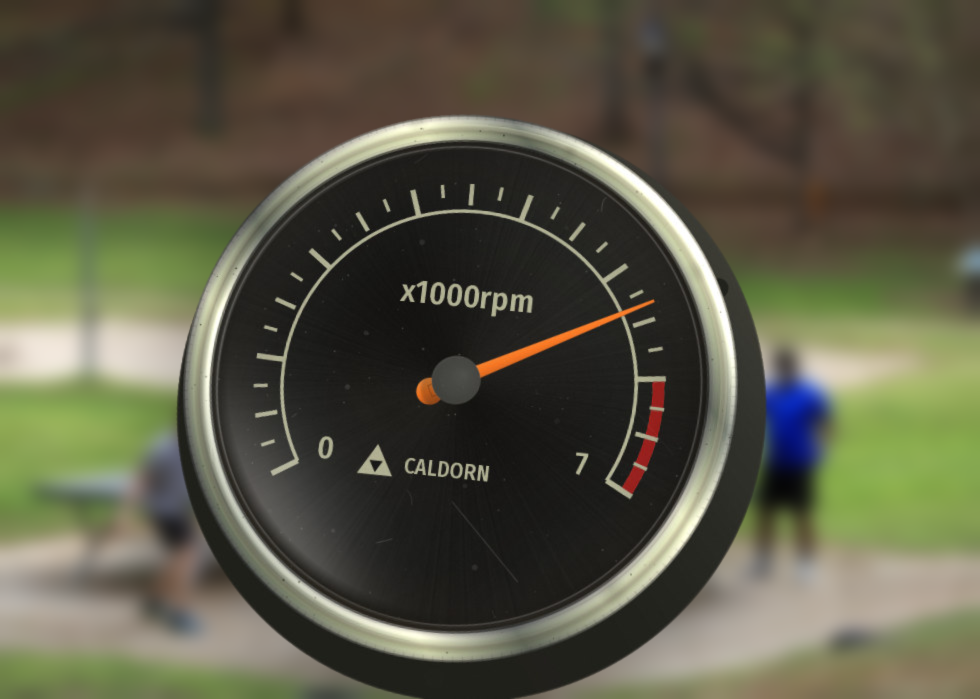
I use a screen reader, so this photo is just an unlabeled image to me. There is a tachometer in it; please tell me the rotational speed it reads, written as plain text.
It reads 5375 rpm
